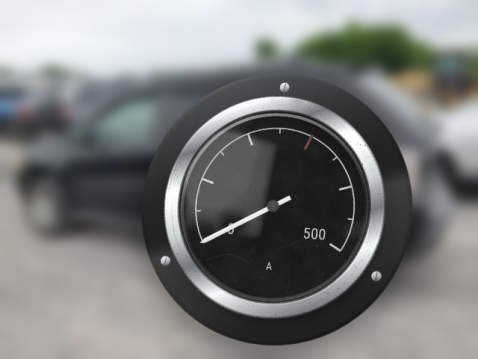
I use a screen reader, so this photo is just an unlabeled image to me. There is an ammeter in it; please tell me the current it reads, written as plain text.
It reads 0 A
